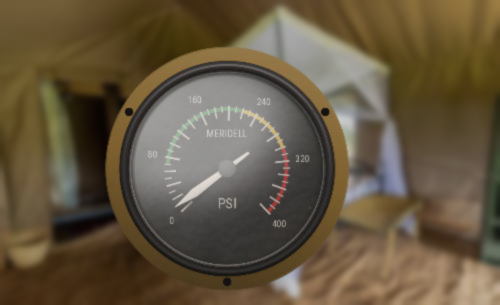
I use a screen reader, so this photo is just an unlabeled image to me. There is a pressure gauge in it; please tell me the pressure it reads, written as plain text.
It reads 10 psi
